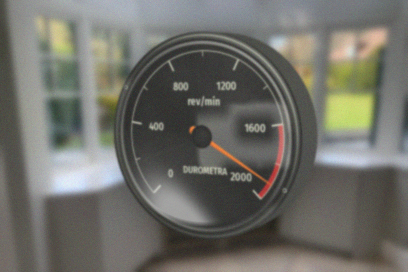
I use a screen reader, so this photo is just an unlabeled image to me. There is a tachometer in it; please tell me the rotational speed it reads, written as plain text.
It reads 1900 rpm
